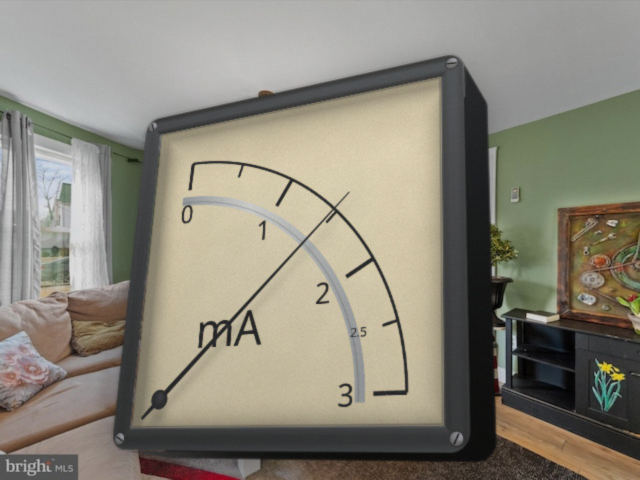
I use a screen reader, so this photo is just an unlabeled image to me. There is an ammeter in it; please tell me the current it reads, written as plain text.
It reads 1.5 mA
